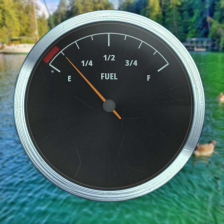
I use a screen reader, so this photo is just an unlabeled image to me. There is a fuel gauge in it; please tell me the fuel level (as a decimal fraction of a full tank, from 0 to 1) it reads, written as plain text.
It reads 0.125
